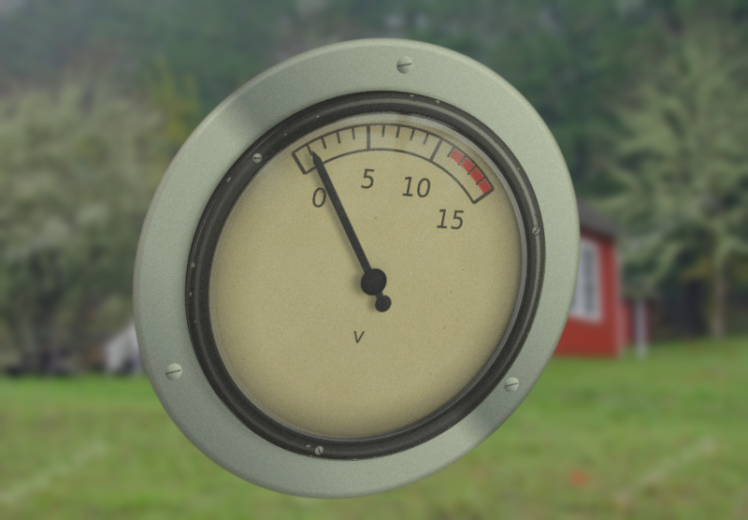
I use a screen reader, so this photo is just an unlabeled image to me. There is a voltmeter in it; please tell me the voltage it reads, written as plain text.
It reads 1 V
